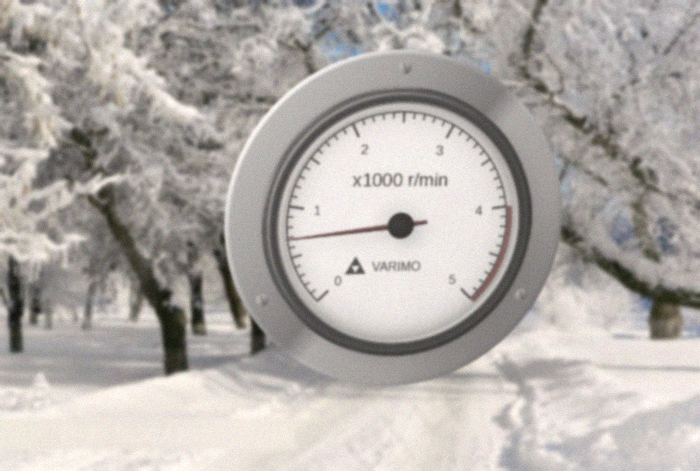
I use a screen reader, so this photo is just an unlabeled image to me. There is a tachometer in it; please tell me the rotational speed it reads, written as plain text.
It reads 700 rpm
